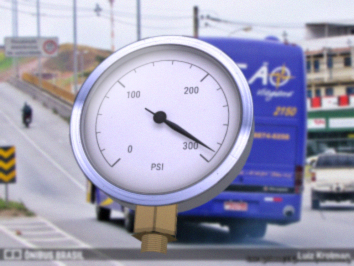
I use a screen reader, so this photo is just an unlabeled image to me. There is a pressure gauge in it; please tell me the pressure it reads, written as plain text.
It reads 290 psi
